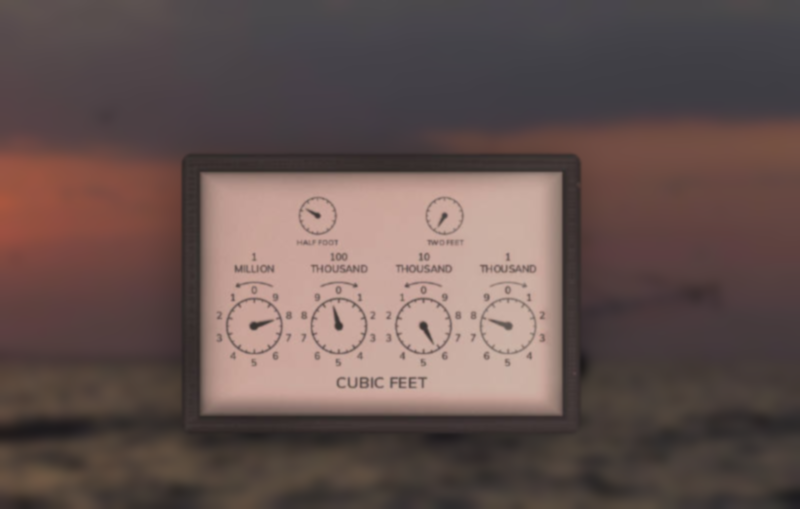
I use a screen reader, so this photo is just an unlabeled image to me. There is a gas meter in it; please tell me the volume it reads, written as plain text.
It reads 795800 ft³
